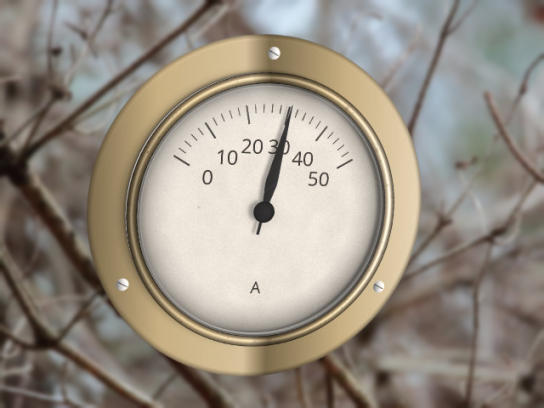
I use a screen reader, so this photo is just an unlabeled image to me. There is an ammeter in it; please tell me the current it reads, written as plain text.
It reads 30 A
